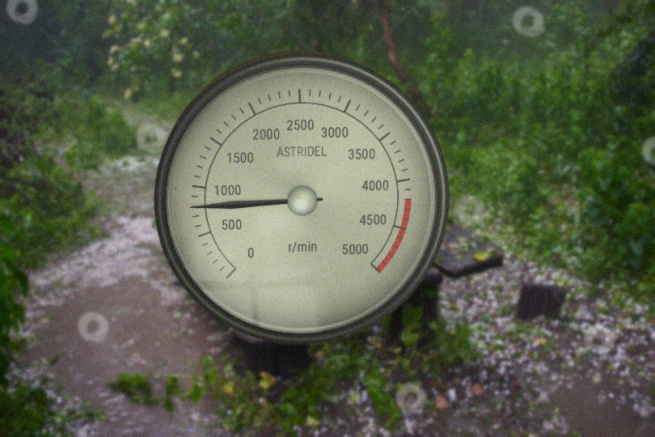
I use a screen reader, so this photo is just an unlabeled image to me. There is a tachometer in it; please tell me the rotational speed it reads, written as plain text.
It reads 800 rpm
